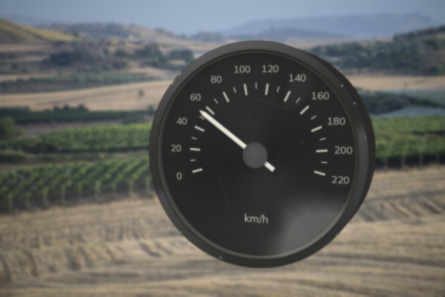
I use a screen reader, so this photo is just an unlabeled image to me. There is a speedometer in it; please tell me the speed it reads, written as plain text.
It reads 55 km/h
